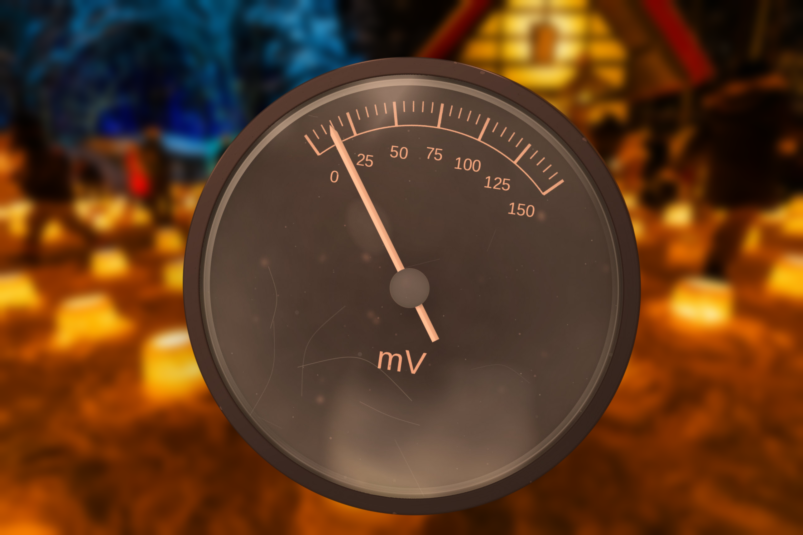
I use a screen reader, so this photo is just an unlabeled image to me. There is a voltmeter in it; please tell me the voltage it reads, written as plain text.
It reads 15 mV
